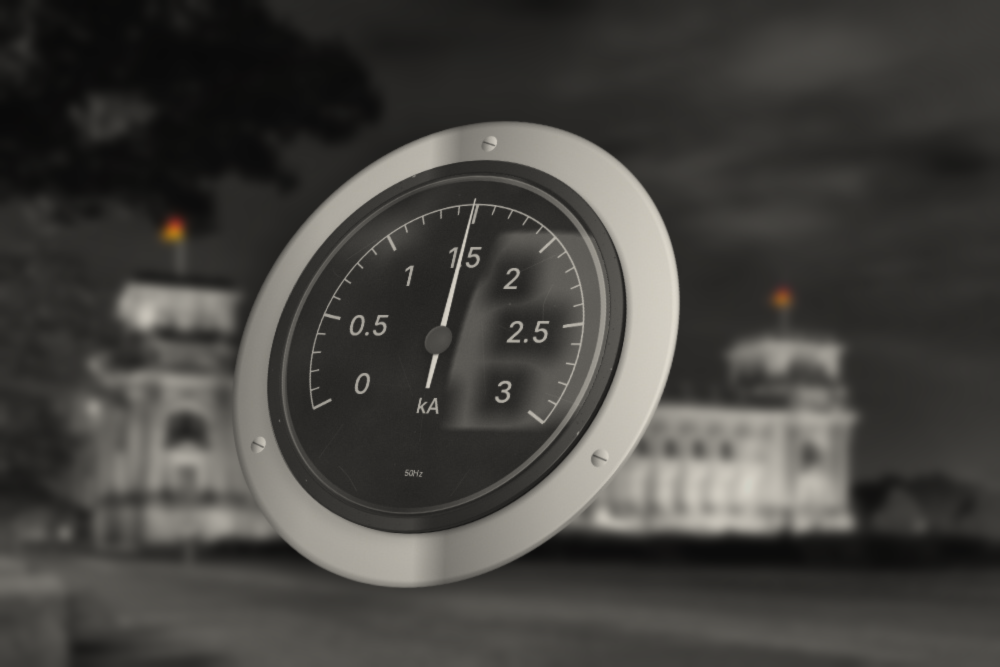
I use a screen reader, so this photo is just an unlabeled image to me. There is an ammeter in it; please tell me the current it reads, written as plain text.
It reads 1.5 kA
